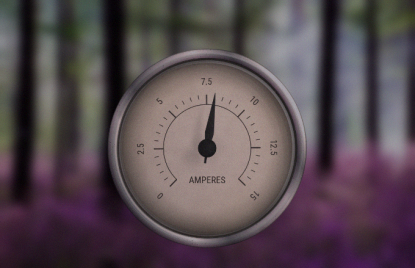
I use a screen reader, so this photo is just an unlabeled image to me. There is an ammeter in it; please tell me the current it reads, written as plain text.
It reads 8 A
